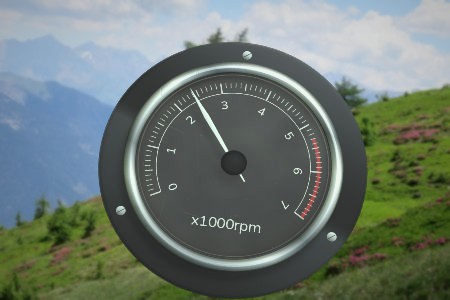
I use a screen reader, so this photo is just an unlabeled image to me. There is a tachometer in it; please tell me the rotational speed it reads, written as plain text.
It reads 2400 rpm
